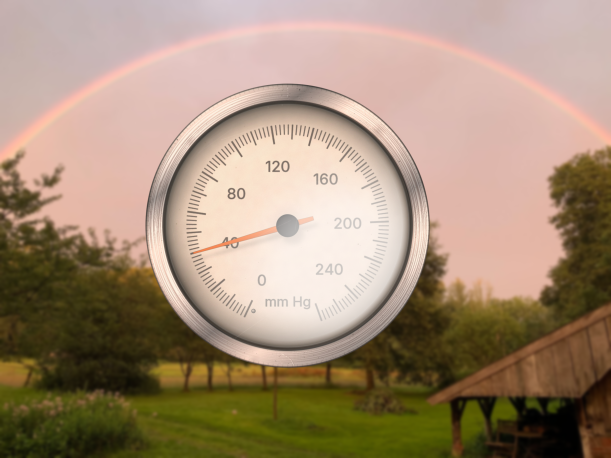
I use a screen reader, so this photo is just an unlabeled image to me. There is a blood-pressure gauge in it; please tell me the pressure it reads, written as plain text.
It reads 40 mmHg
